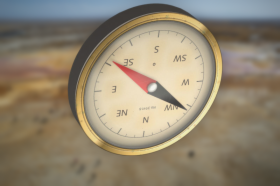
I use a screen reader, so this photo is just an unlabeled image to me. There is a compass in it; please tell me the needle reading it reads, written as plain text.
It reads 125 °
